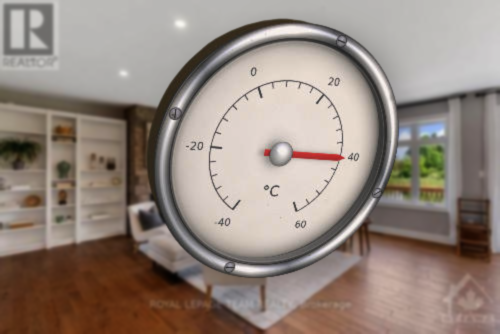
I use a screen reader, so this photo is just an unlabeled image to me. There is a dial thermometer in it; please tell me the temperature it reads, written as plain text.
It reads 40 °C
